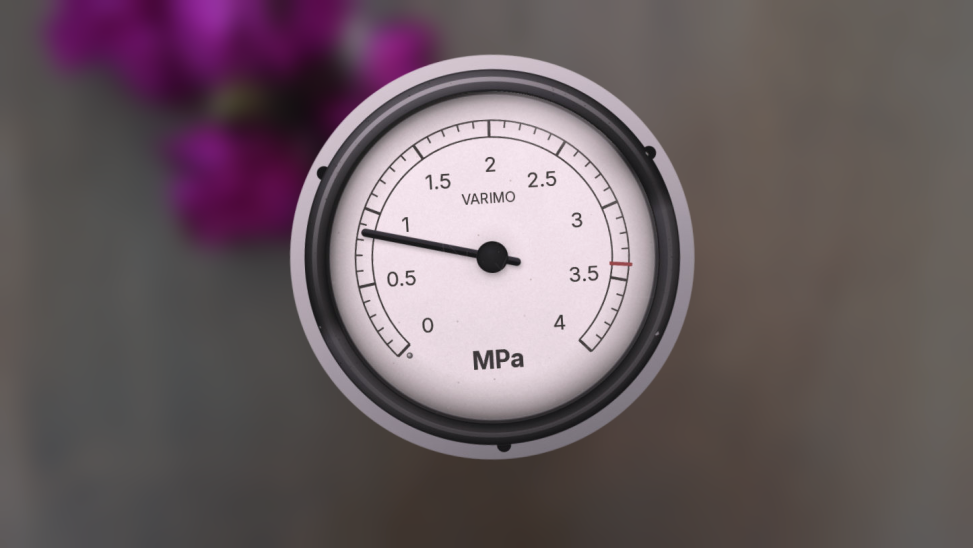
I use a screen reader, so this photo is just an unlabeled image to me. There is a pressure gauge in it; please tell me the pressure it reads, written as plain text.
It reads 0.85 MPa
